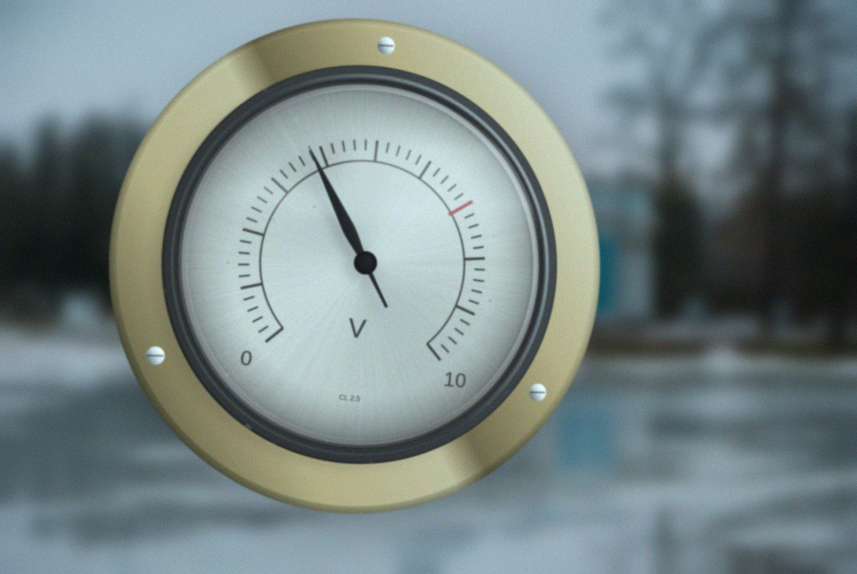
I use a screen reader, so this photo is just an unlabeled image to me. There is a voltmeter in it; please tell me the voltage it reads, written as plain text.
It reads 3.8 V
